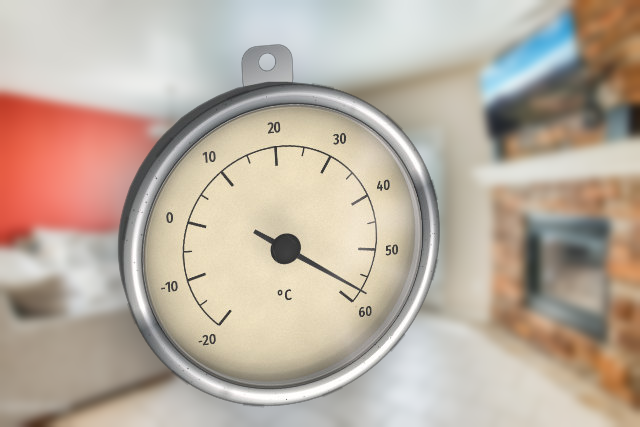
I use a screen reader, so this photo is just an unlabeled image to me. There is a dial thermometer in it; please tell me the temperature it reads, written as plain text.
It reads 57.5 °C
